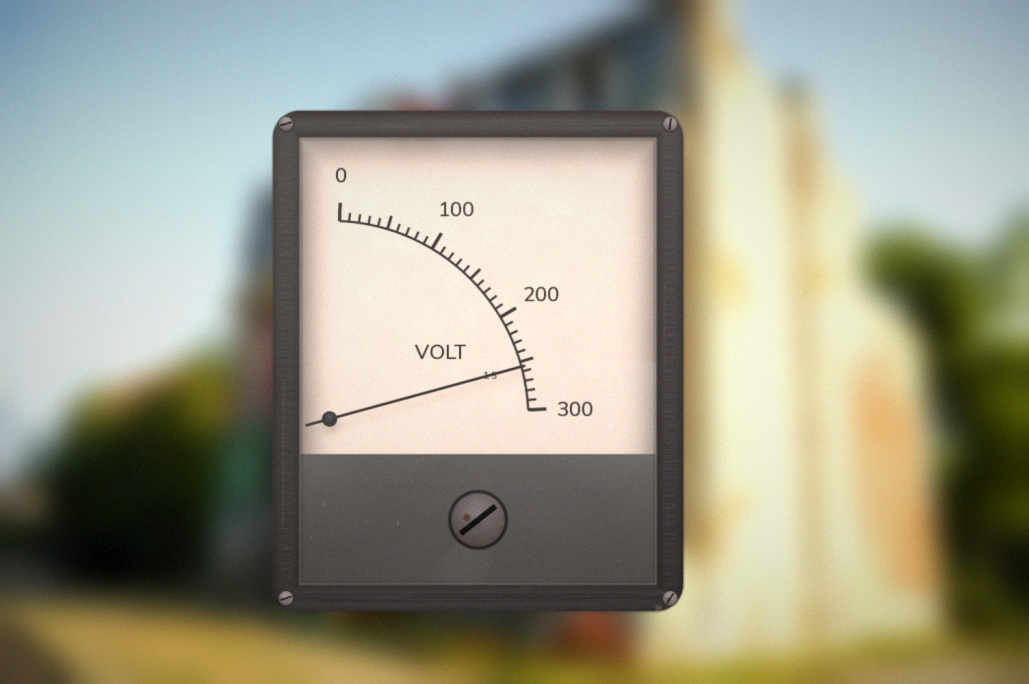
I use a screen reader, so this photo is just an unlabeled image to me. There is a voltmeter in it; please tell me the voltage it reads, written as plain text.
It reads 255 V
